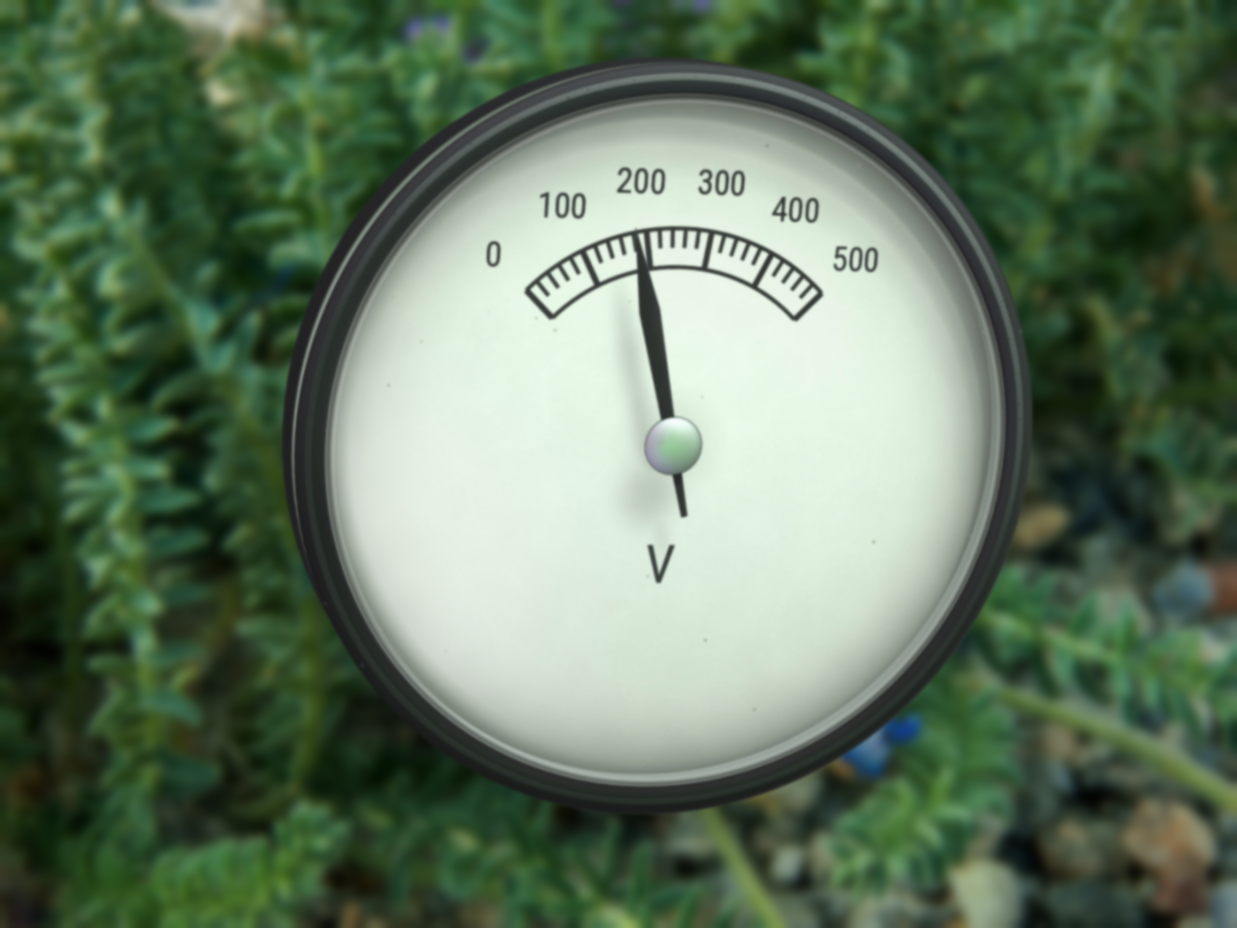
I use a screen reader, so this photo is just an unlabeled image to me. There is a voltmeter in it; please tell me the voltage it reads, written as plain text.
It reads 180 V
